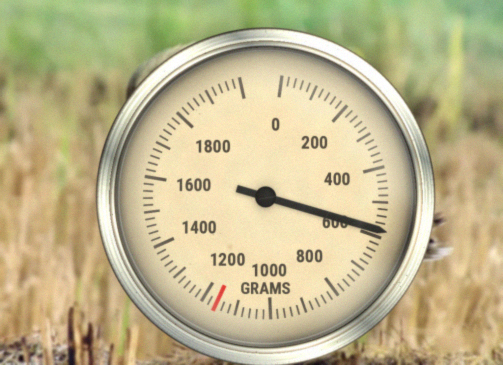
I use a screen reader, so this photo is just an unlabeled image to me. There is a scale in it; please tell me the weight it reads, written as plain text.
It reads 580 g
